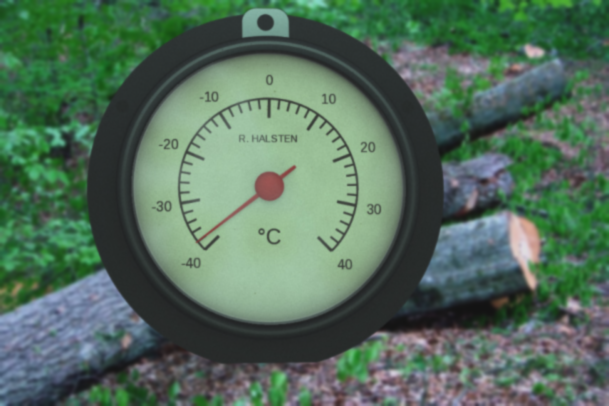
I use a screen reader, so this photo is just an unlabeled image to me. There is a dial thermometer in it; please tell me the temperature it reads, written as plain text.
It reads -38 °C
